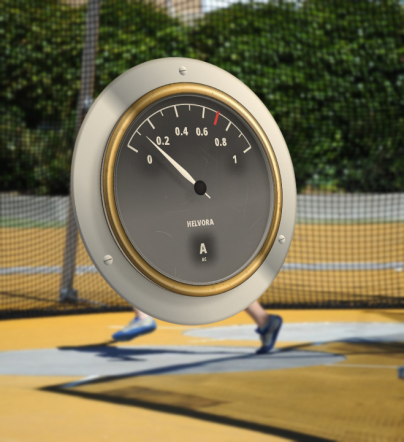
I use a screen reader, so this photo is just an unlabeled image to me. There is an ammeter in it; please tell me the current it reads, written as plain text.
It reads 0.1 A
